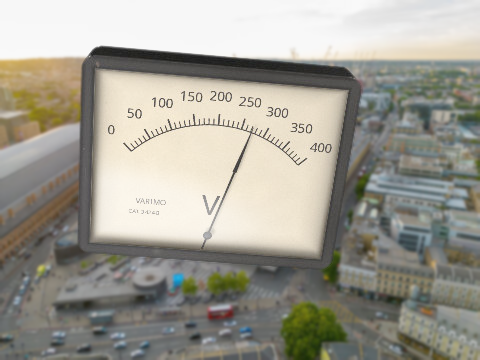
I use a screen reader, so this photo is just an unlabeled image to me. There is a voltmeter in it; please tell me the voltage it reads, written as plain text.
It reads 270 V
